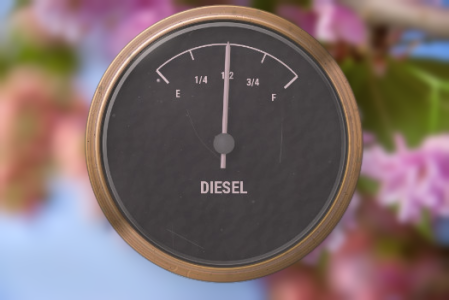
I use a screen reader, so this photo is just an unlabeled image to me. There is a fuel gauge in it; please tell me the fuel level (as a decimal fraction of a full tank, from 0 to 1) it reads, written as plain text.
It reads 0.5
